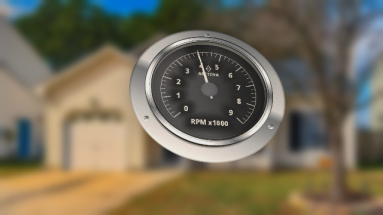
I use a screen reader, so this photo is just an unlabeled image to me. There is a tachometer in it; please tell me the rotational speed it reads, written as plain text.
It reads 4000 rpm
